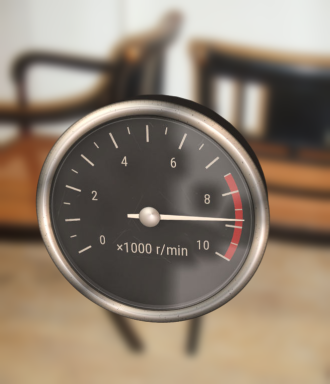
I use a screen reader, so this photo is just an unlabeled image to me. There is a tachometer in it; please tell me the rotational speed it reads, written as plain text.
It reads 8750 rpm
